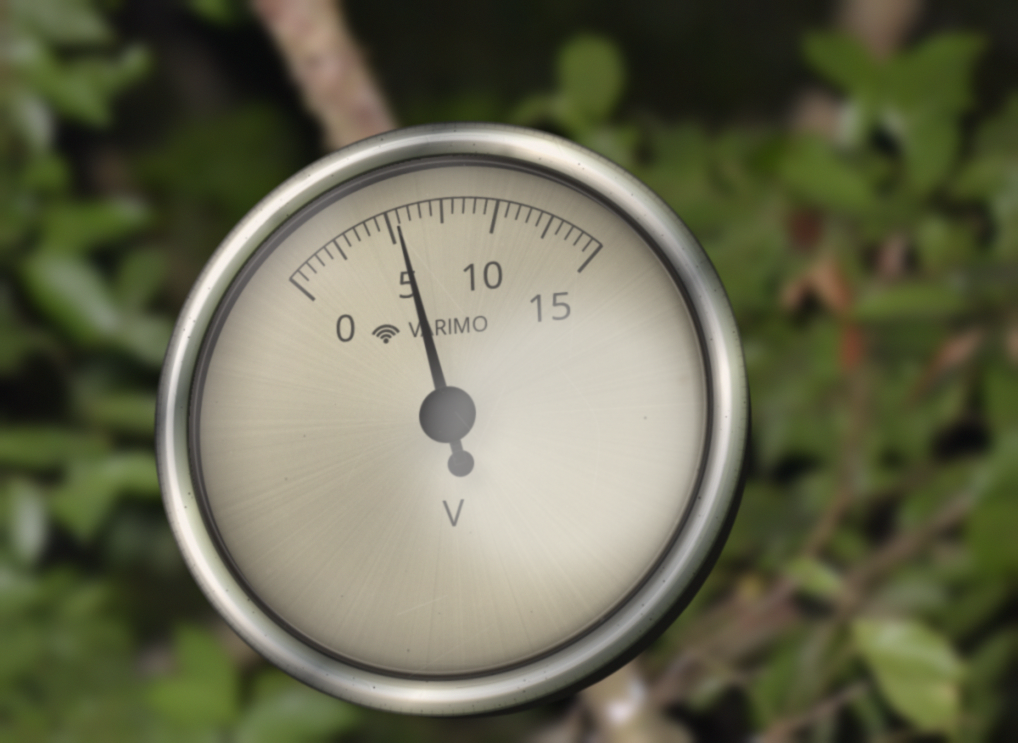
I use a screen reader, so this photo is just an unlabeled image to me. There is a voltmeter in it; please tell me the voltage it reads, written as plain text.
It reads 5.5 V
